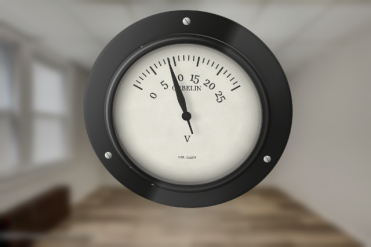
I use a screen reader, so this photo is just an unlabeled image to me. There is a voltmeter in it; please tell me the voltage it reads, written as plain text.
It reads 9 V
